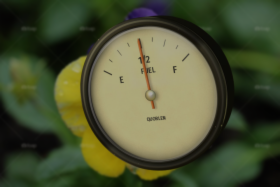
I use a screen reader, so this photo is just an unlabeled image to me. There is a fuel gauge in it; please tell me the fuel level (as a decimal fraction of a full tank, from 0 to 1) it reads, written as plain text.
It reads 0.5
